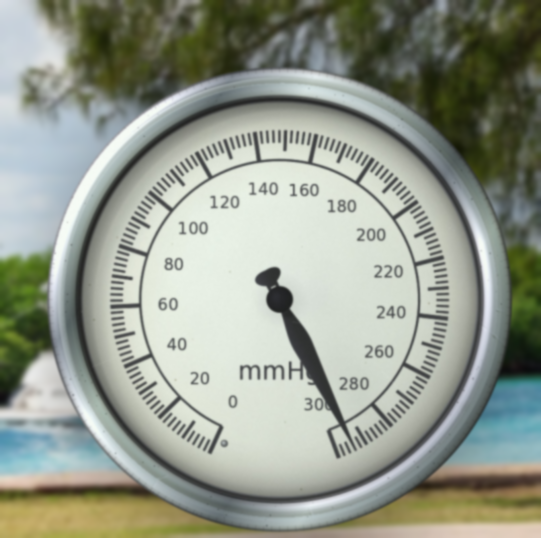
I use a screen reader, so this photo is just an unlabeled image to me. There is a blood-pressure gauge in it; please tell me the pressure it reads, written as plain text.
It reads 294 mmHg
